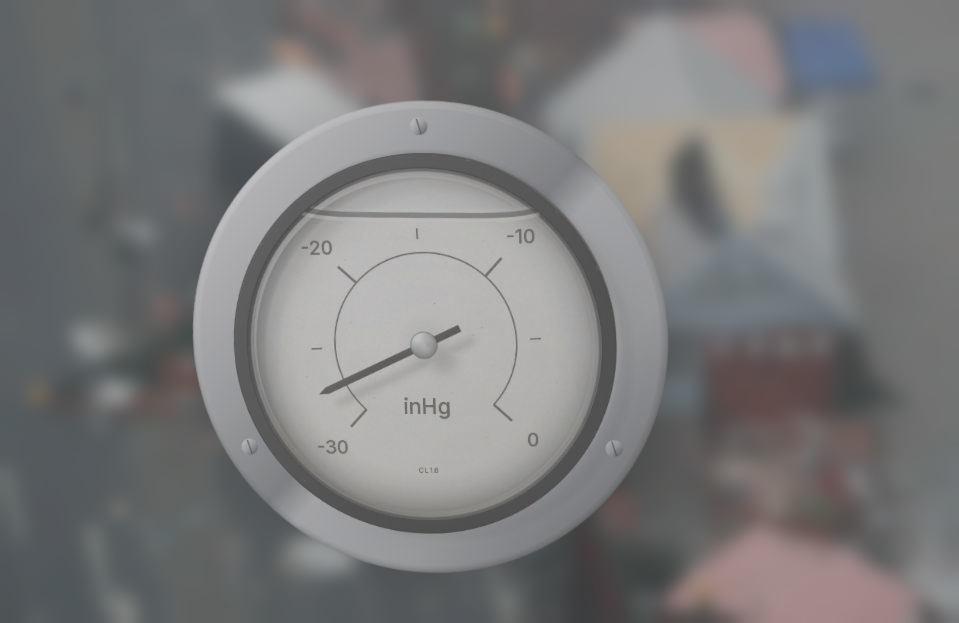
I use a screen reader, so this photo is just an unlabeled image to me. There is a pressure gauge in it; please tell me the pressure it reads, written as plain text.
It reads -27.5 inHg
